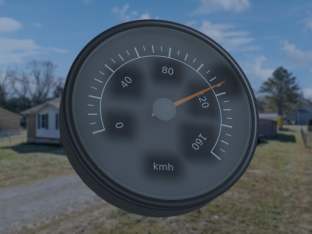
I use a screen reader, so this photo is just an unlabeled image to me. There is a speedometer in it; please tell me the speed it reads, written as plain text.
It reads 115 km/h
